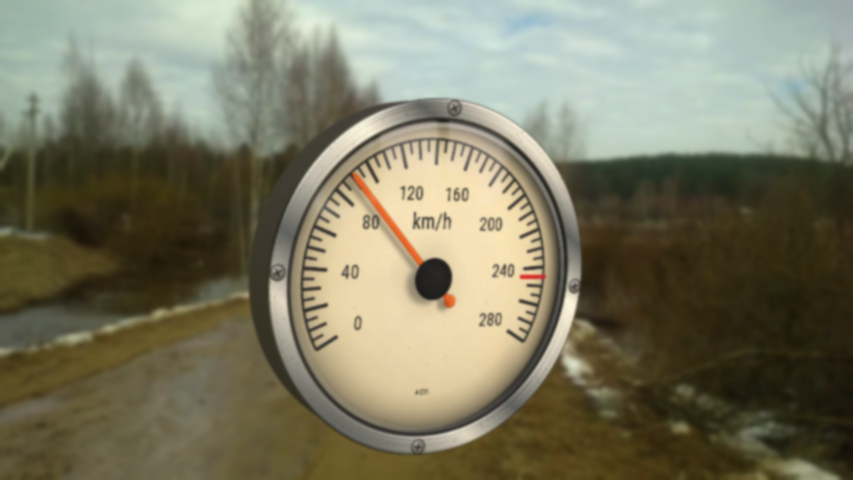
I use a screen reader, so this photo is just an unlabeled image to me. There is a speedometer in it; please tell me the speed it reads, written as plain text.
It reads 90 km/h
